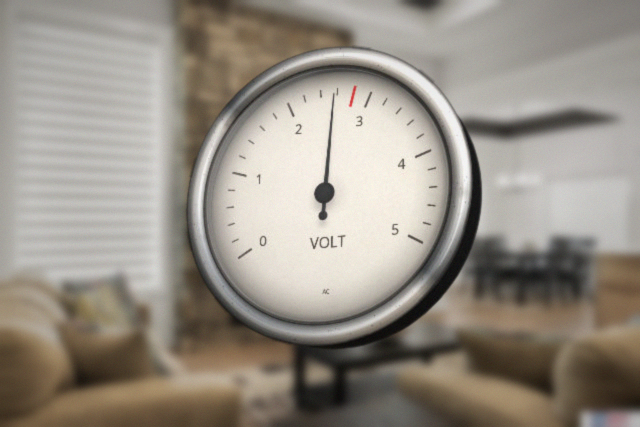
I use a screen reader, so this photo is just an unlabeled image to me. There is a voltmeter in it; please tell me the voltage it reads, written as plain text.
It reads 2.6 V
